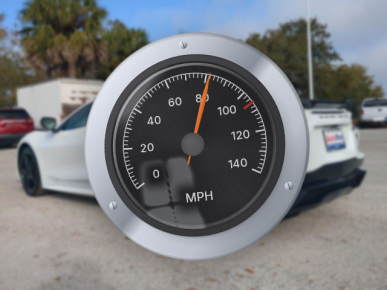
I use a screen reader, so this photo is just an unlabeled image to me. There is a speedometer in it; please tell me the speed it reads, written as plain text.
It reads 82 mph
